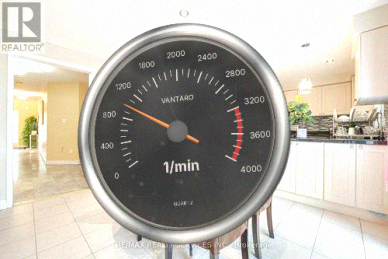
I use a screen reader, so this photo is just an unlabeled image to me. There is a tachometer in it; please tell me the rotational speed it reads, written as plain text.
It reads 1000 rpm
